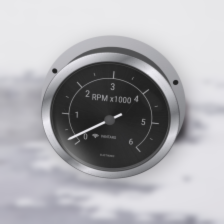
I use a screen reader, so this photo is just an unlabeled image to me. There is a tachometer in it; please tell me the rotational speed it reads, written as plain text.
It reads 250 rpm
